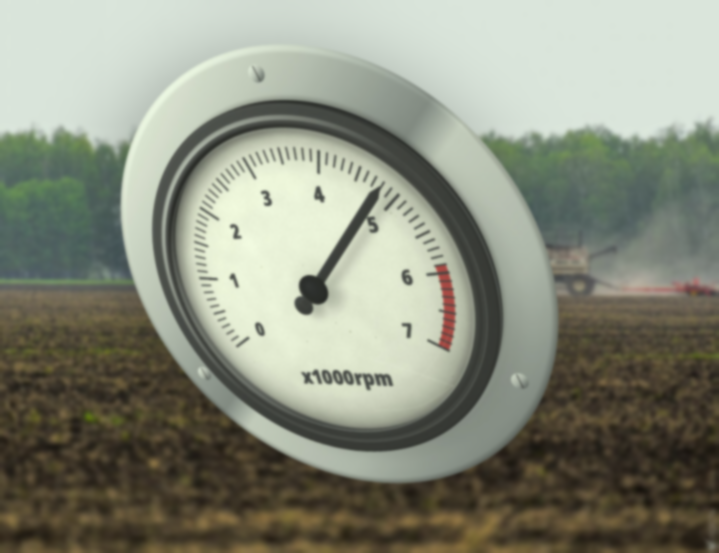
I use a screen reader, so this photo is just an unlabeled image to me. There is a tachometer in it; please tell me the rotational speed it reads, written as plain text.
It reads 4800 rpm
